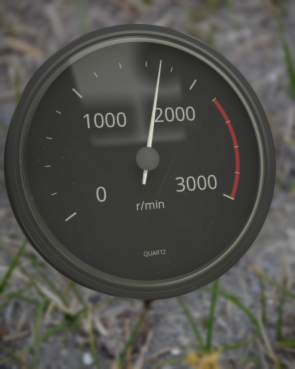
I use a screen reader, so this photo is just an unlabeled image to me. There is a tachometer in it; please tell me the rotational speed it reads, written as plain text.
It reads 1700 rpm
